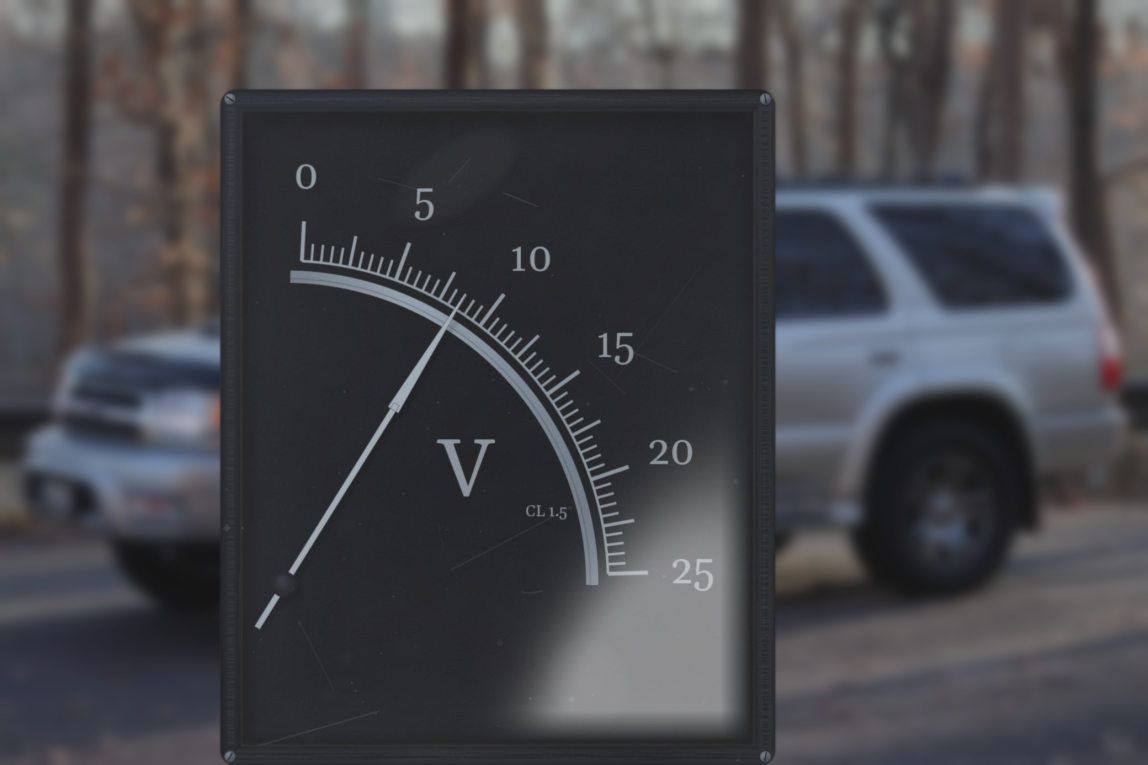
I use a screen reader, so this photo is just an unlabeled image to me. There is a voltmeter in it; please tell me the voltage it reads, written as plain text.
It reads 8.5 V
